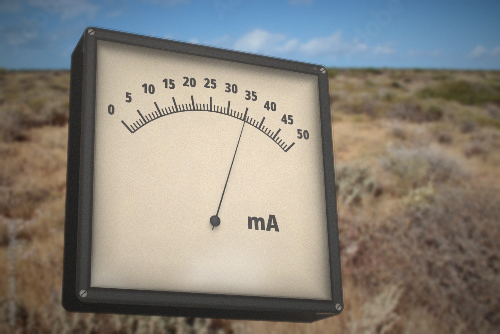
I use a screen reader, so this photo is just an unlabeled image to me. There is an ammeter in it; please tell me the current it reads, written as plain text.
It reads 35 mA
